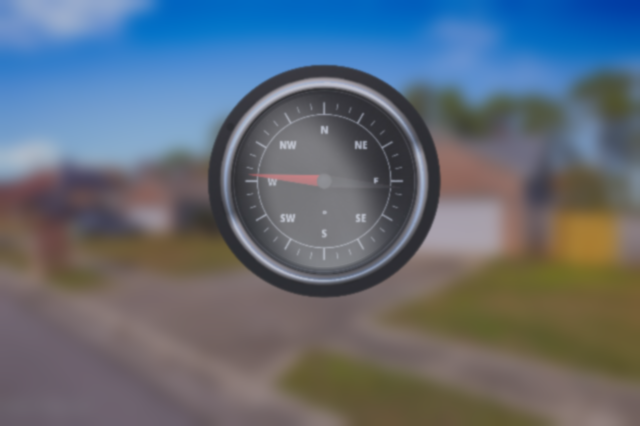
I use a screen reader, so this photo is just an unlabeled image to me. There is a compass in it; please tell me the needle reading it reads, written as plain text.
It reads 275 °
